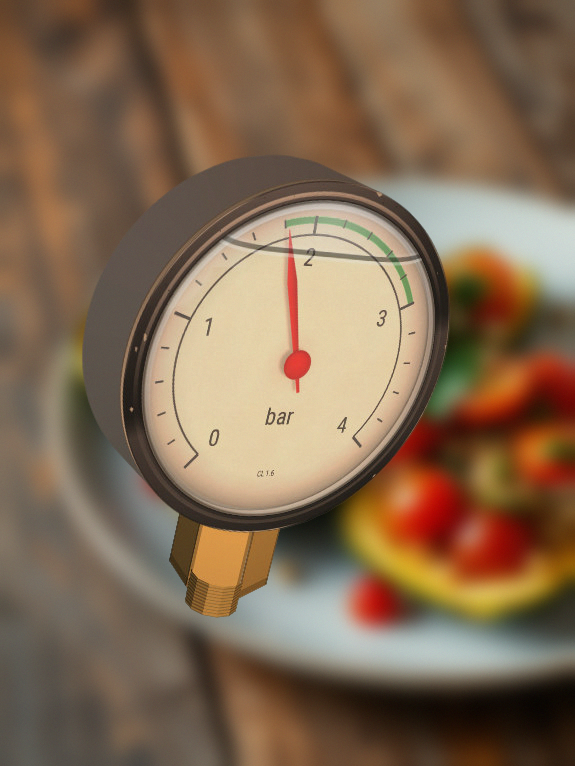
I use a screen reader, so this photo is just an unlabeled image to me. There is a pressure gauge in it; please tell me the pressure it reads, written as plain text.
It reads 1.8 bar
